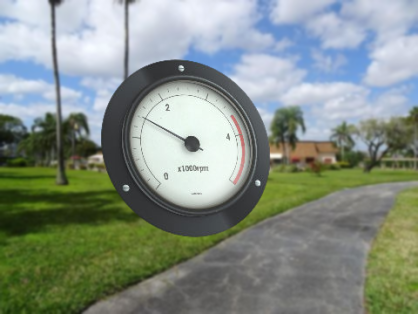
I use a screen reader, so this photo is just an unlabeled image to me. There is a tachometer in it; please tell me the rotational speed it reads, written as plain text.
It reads 1400 rpm
